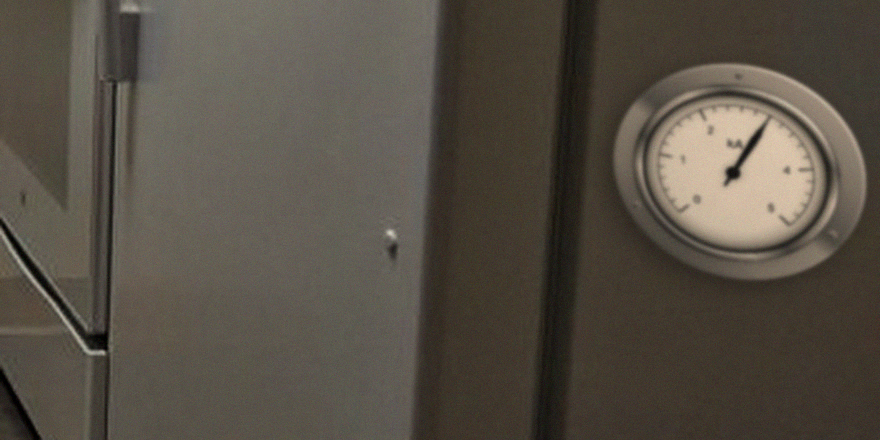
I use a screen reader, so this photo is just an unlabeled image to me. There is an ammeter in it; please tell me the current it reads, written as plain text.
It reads 3 kA
